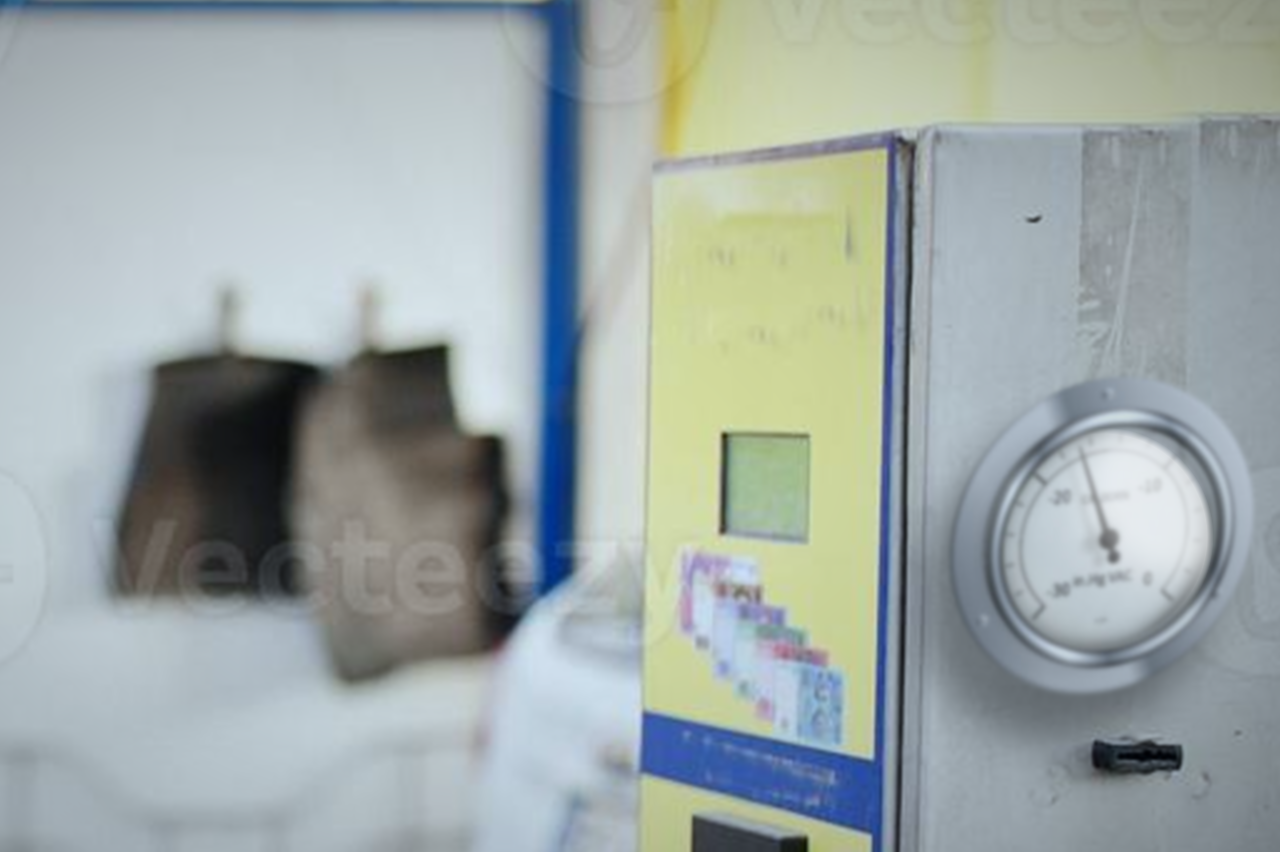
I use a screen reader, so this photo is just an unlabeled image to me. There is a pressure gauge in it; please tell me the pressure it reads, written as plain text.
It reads -17 inHg
